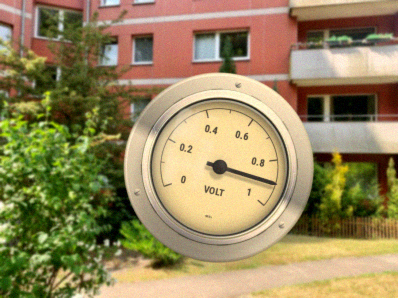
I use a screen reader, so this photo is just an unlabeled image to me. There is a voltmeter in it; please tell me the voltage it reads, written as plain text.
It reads 0.9 V
